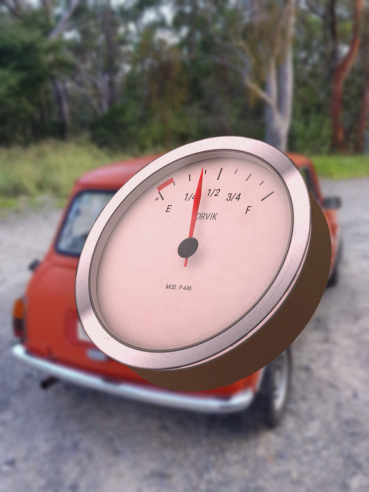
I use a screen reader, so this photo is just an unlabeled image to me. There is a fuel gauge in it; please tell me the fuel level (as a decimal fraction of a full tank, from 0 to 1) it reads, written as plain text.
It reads 0.375
